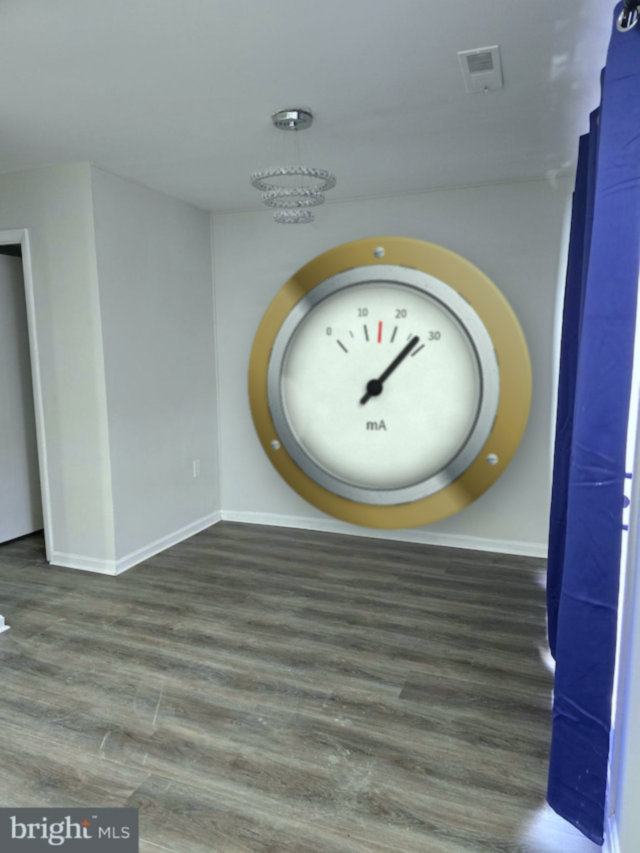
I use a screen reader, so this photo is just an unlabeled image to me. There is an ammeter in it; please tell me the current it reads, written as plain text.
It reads 27.5 mA
